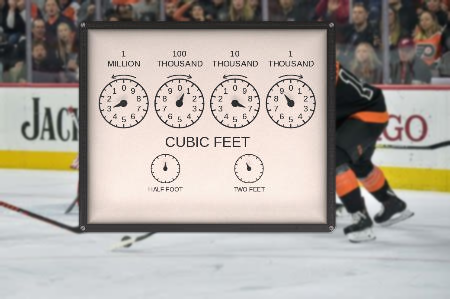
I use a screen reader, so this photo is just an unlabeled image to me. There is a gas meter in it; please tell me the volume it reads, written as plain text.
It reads 306900 ft³
